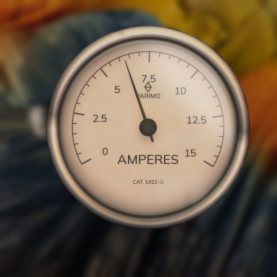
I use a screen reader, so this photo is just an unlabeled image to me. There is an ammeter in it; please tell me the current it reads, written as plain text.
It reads 6.25 A
